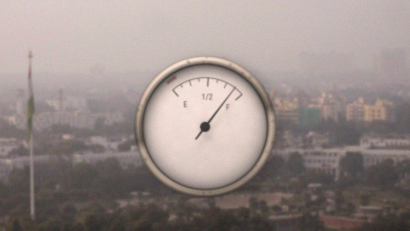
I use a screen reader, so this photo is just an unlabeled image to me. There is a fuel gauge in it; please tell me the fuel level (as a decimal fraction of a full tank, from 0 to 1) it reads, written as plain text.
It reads 0.875
